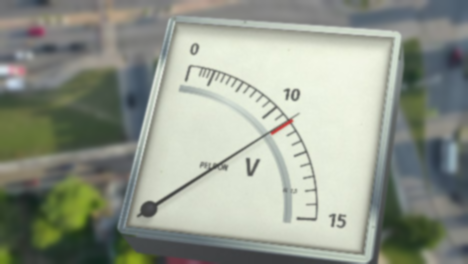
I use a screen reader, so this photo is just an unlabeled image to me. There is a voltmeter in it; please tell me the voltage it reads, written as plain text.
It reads 11 V
